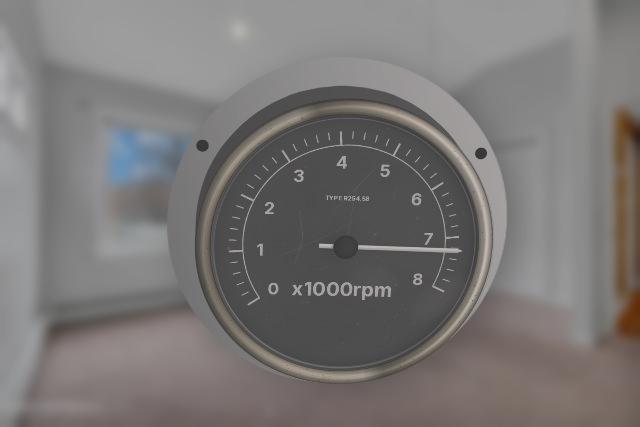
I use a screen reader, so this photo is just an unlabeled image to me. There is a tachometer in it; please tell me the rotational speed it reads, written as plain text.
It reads 7200 rpm
